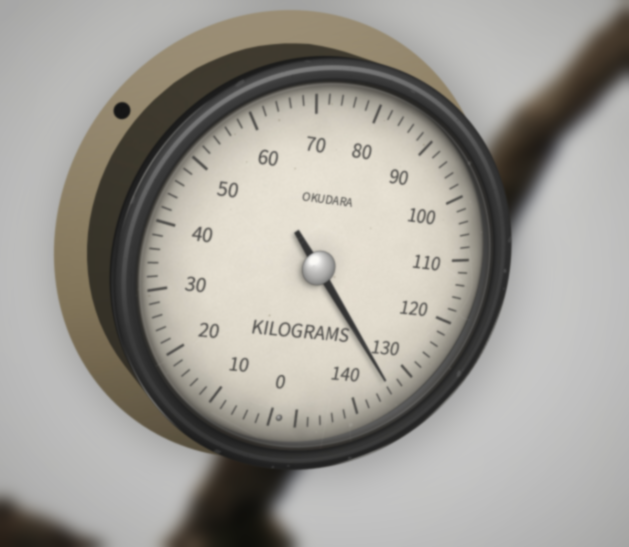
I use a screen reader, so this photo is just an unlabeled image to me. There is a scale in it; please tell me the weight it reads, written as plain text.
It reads 134 kg
